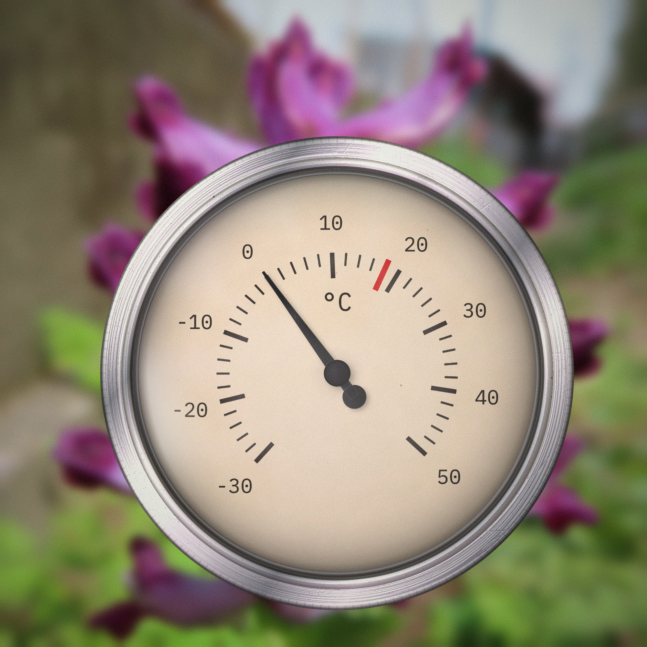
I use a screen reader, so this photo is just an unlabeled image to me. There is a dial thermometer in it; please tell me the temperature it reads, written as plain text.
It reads 0 °C
